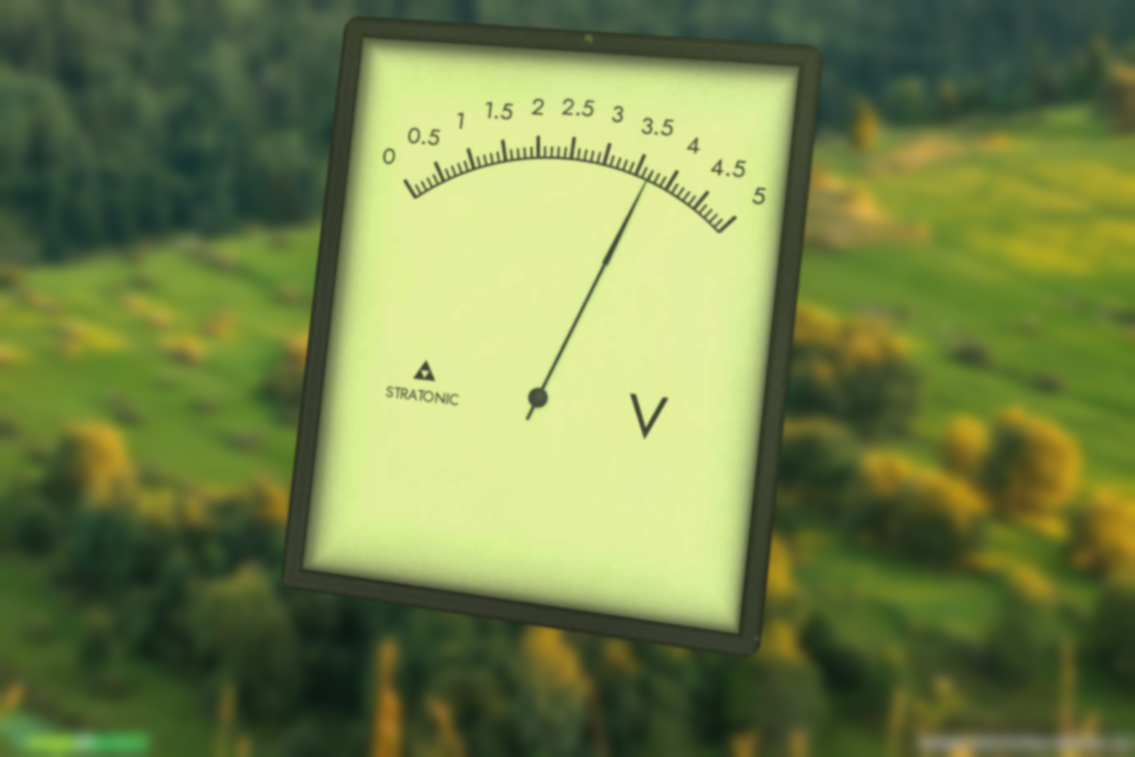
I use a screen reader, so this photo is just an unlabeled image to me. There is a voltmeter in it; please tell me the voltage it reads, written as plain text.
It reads 3.7 V
